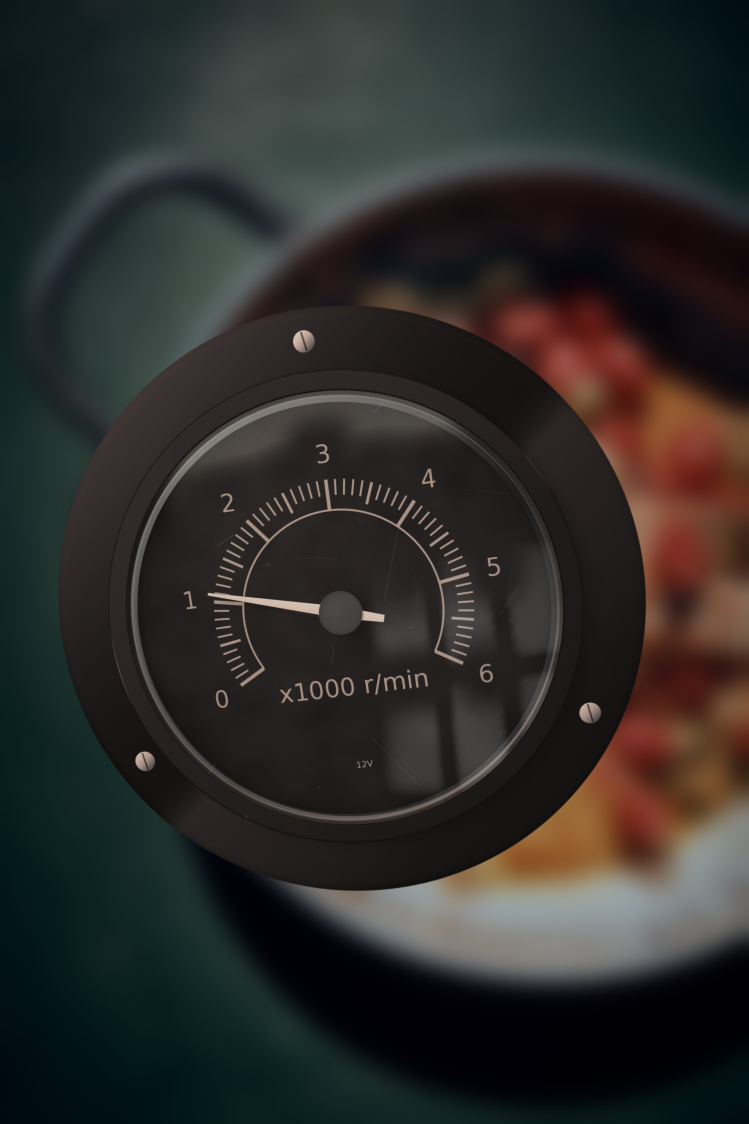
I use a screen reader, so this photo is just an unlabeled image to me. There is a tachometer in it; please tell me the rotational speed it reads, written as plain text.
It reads 1100 rpm
